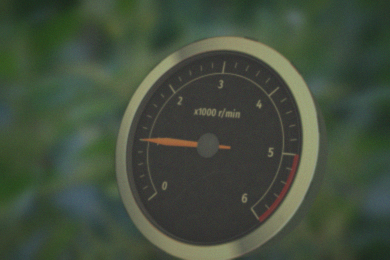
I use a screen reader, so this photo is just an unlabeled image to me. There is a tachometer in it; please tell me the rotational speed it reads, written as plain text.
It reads 1000 rpm
